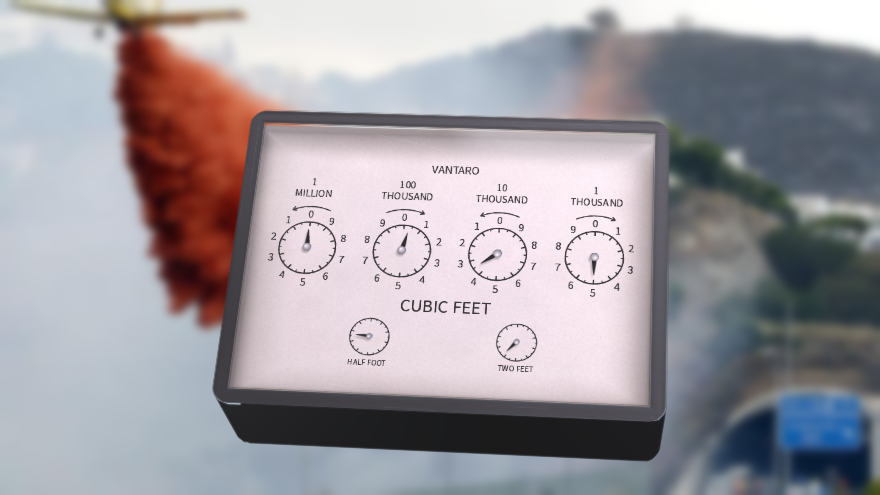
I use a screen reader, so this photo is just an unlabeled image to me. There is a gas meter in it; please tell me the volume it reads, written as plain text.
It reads 3500 ft³
